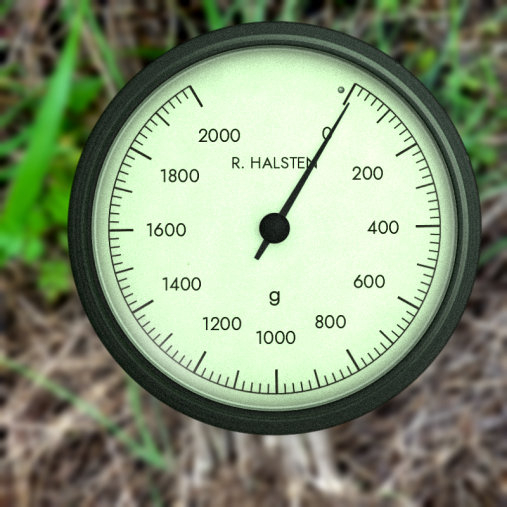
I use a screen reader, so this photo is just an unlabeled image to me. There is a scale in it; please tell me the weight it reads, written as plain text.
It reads 10 g
